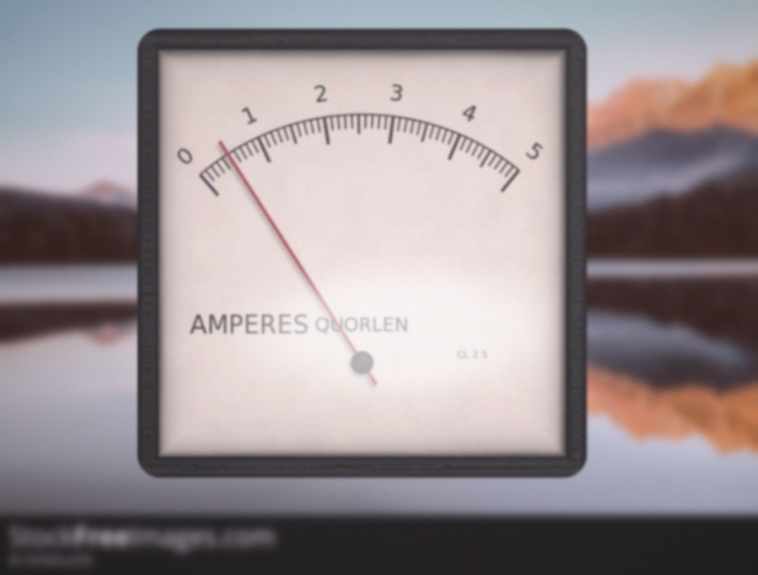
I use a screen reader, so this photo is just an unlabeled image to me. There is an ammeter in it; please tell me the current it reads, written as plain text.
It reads 0.5 A
